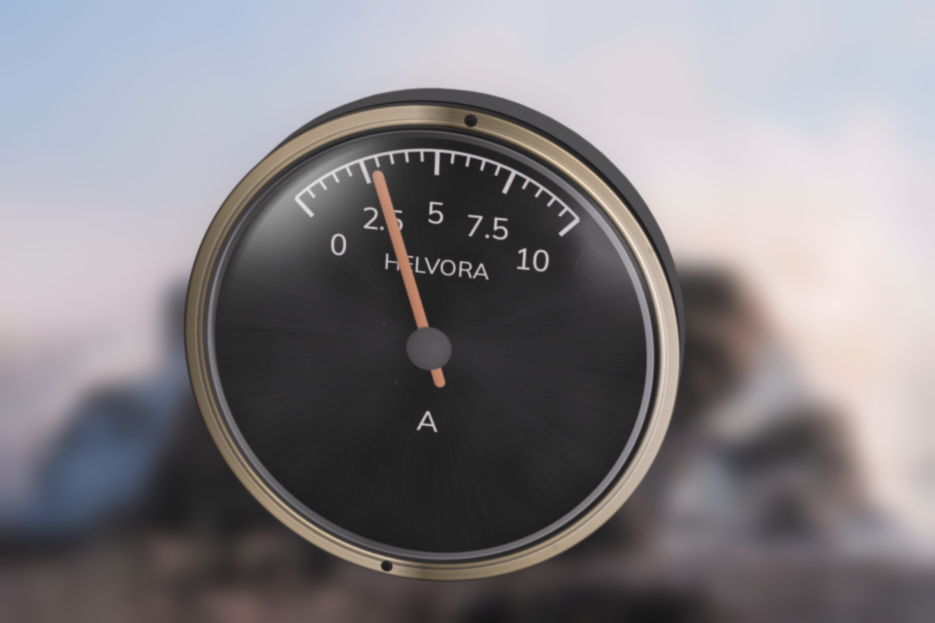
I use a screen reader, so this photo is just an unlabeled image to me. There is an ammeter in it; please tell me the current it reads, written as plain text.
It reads 3 A
